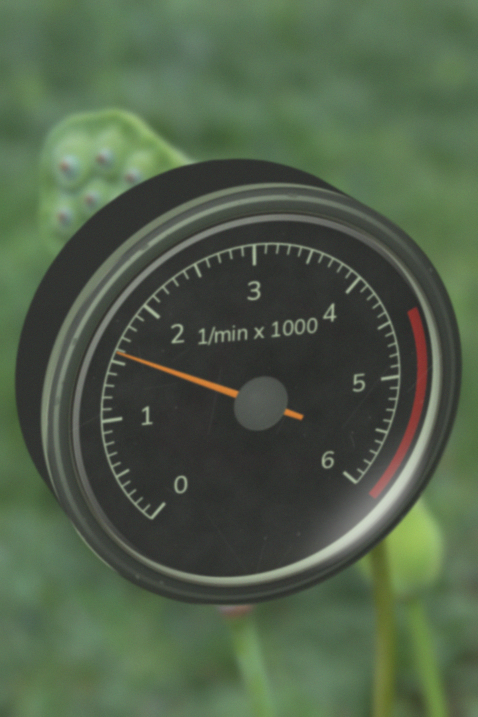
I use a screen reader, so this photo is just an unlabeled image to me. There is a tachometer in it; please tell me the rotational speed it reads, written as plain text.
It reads 1600 rpm
